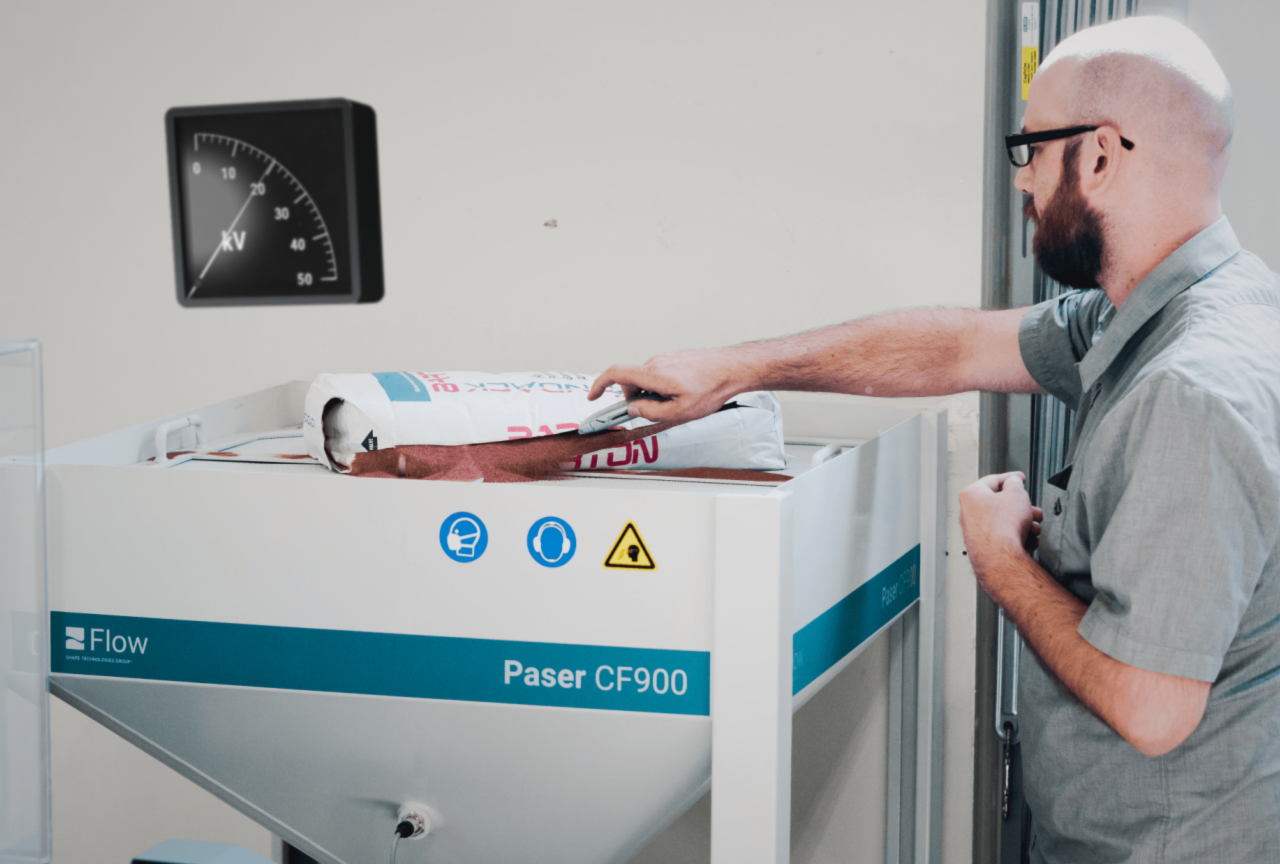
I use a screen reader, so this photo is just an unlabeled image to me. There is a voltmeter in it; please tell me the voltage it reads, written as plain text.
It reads 20 kV
